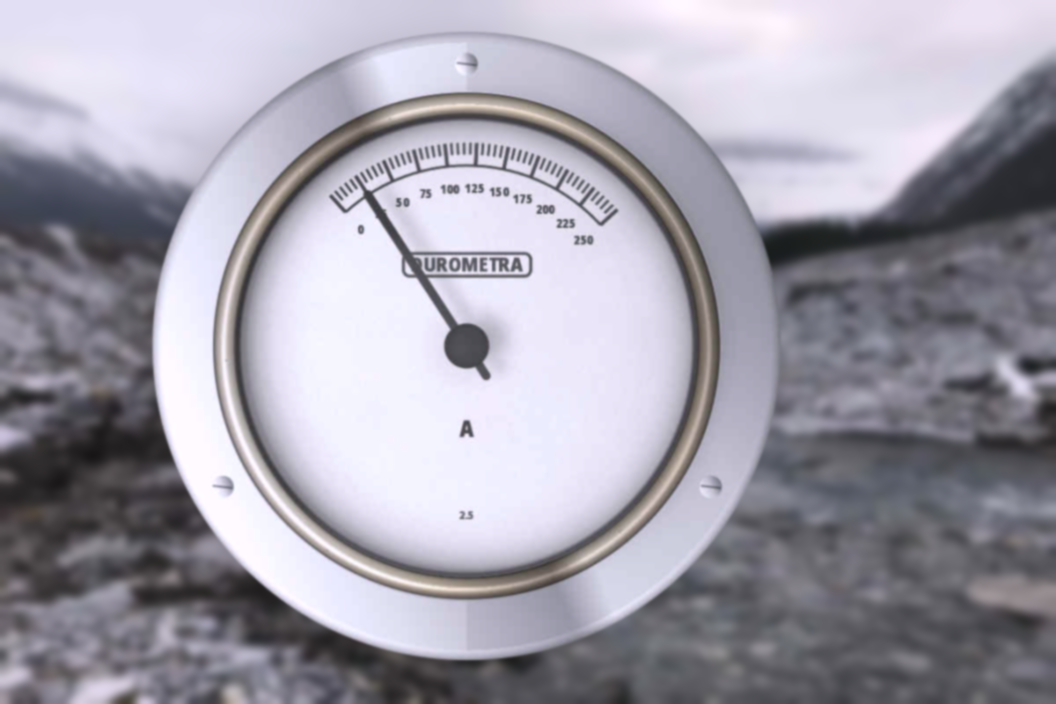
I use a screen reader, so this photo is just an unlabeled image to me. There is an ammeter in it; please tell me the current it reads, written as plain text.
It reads 25 A
